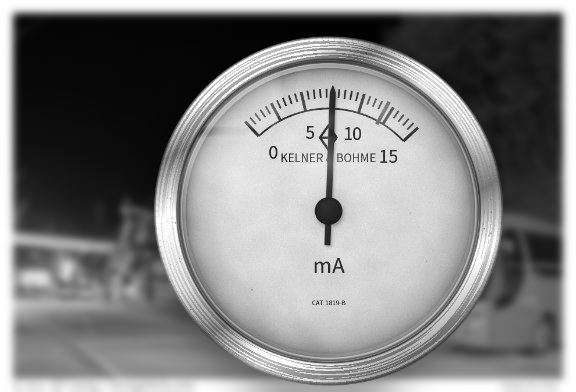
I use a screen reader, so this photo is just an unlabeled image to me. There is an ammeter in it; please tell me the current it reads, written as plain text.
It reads 7.5 mA
